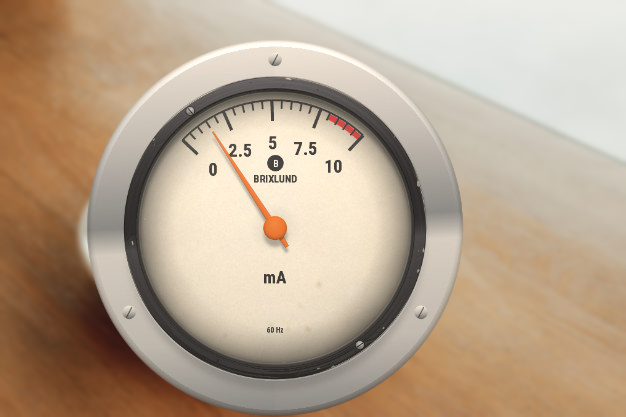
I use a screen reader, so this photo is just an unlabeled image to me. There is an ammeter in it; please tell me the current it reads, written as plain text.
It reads 1.5 mA
